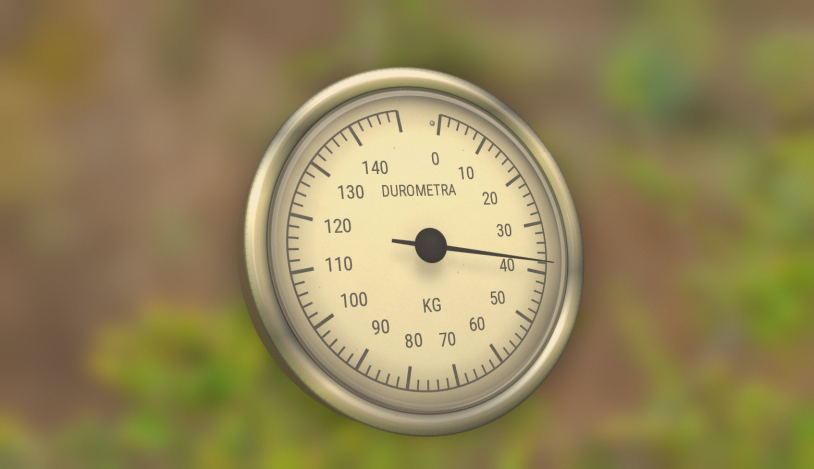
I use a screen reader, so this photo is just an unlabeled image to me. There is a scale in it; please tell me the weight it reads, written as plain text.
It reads 38 kg
